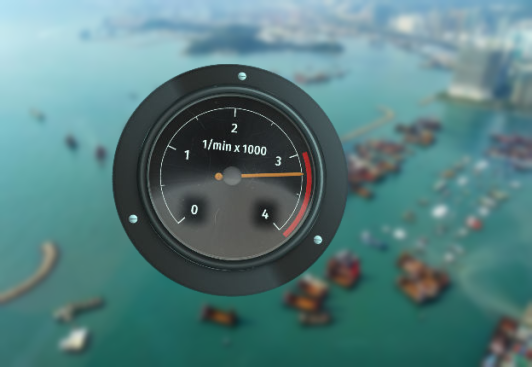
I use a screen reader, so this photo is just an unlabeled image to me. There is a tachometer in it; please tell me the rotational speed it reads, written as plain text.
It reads 3250 rpm
